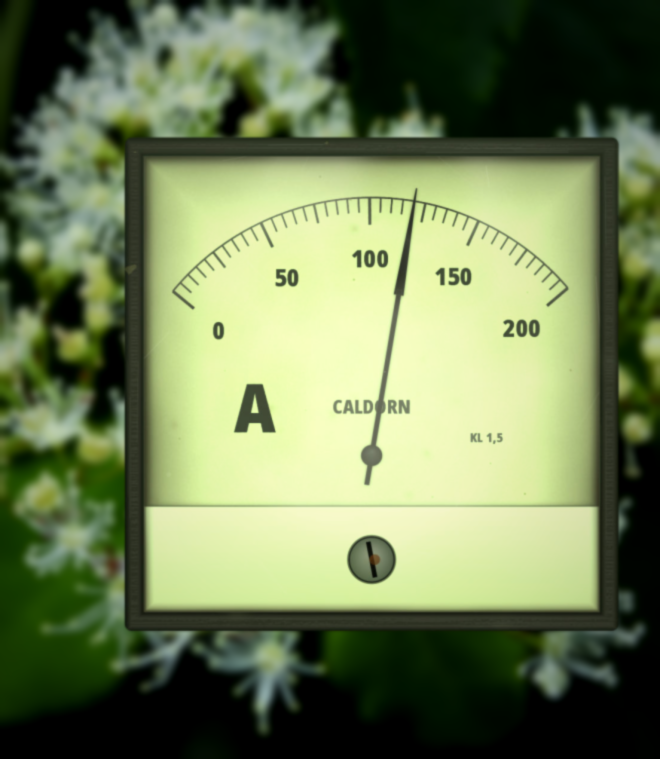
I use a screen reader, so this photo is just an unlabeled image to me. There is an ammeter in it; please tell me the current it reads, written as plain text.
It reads 120 A
